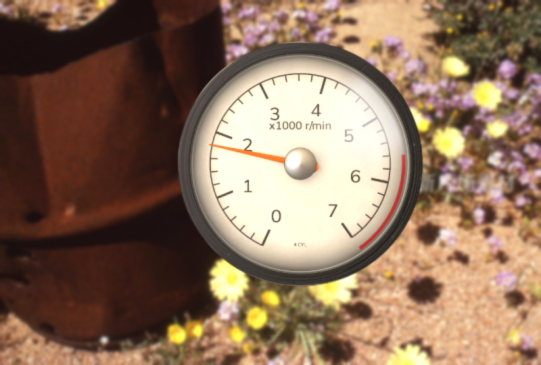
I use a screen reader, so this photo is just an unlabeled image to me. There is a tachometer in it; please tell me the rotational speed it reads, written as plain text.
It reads 1800 rpm
